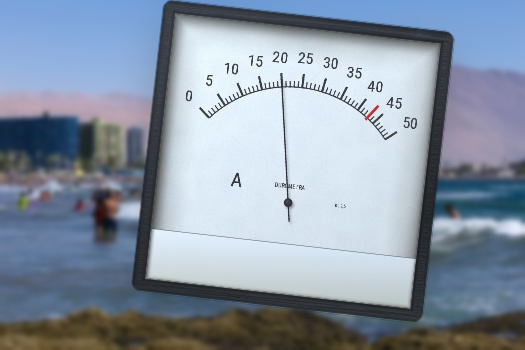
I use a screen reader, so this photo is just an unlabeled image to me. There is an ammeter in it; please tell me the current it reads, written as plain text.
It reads 20 A
